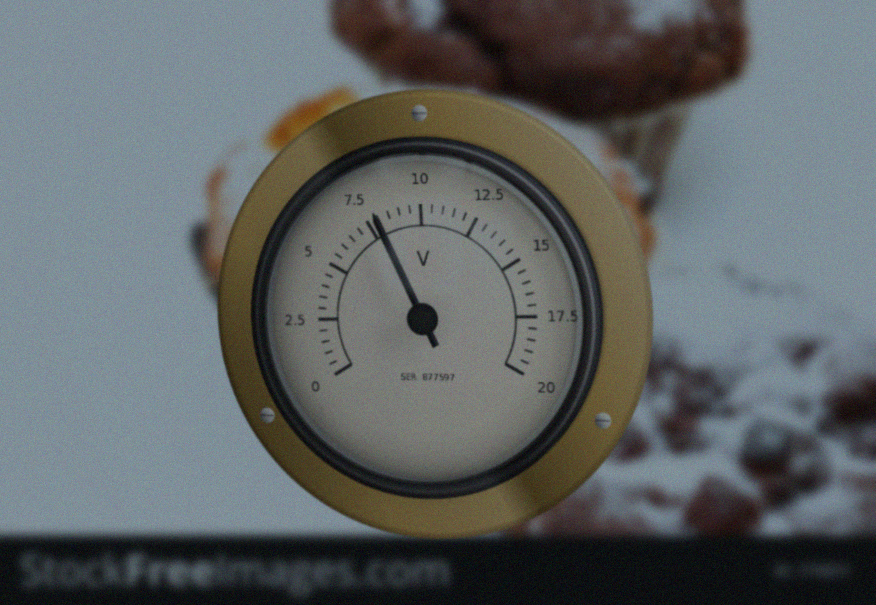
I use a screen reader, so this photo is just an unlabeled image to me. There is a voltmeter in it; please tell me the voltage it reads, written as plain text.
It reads 8 V
